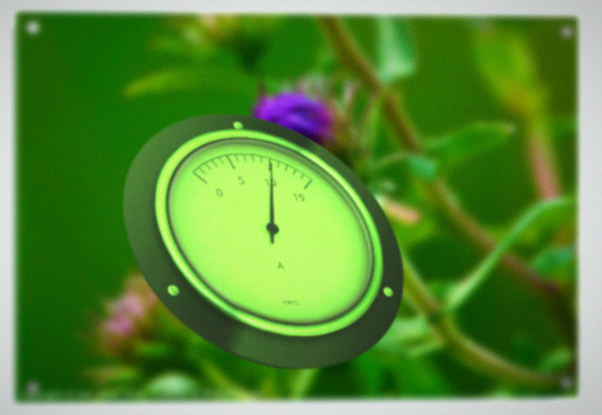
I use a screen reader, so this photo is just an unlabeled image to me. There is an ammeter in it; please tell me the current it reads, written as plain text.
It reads 10 A
